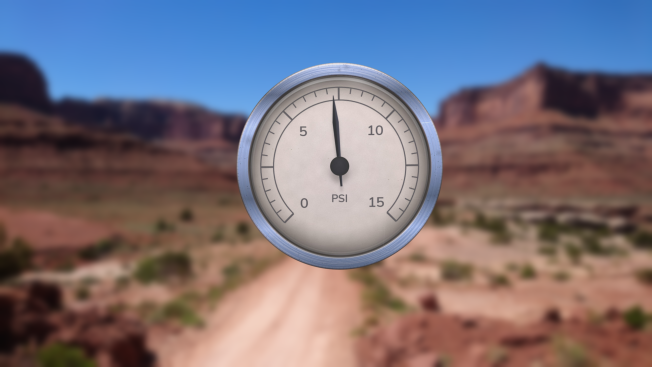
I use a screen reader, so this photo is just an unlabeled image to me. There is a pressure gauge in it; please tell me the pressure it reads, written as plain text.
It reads 7.25 psi
